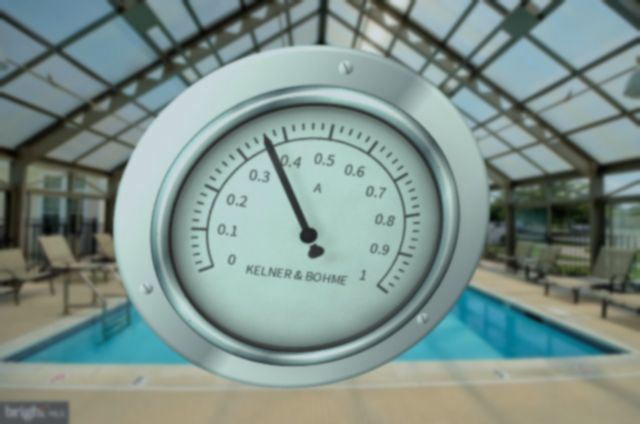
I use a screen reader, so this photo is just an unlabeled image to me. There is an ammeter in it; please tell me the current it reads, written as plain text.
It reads 0.36 A
